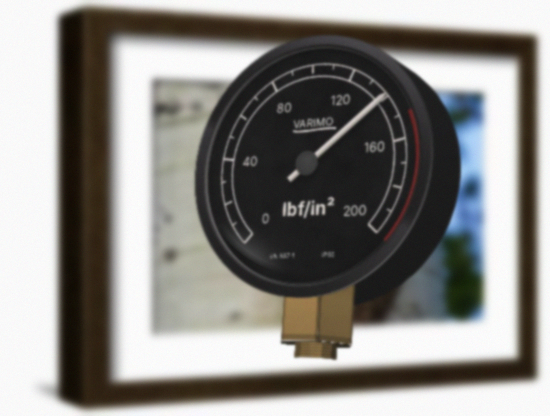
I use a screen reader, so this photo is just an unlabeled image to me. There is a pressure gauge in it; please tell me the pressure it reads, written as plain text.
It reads 140 psi
